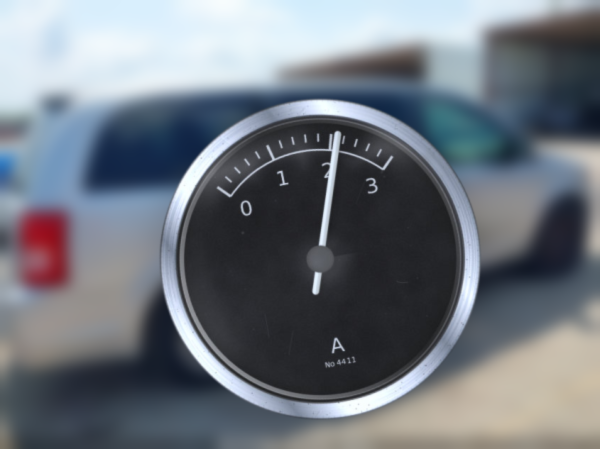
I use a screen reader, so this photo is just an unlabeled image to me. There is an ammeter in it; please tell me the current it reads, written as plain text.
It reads 2.1 A
